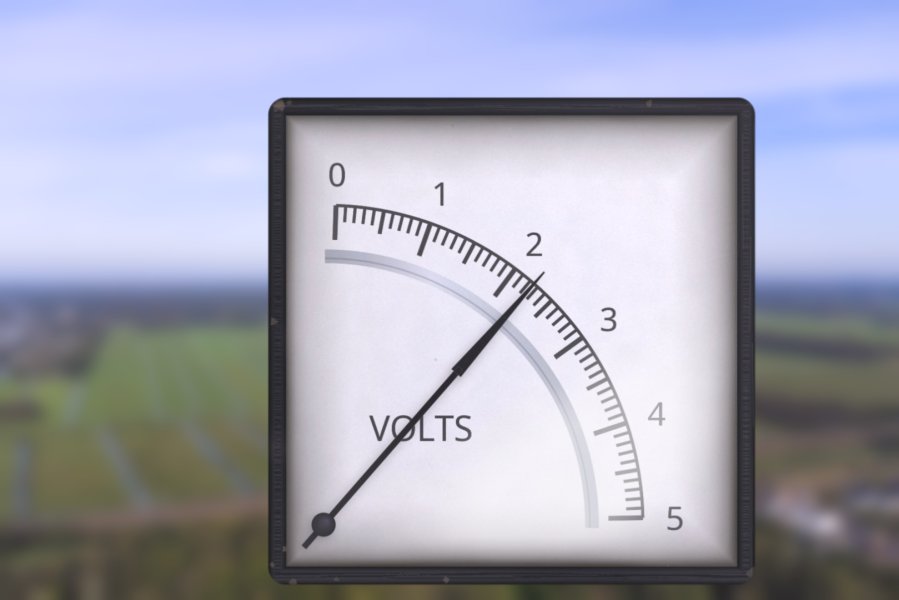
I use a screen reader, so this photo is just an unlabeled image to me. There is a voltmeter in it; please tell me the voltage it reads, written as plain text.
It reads 2.25 V
